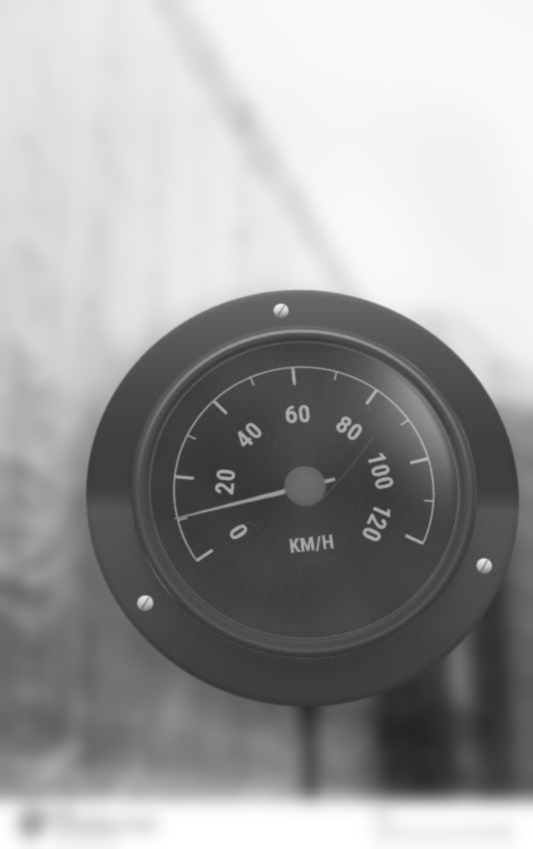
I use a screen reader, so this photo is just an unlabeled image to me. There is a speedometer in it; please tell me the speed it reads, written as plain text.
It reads 10 km/h
